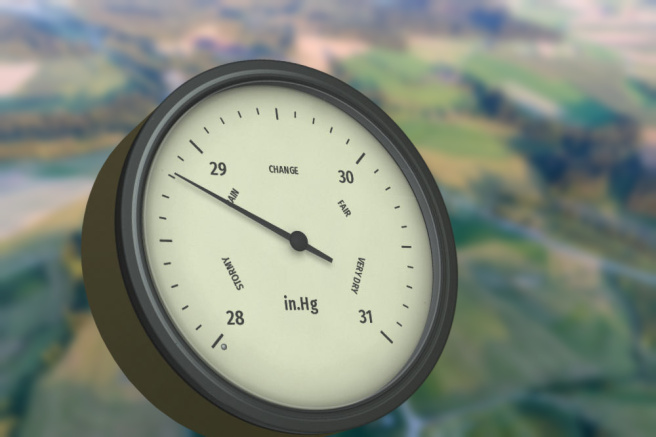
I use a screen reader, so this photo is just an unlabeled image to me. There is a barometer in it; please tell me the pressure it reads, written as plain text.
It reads 28.8 inHg
